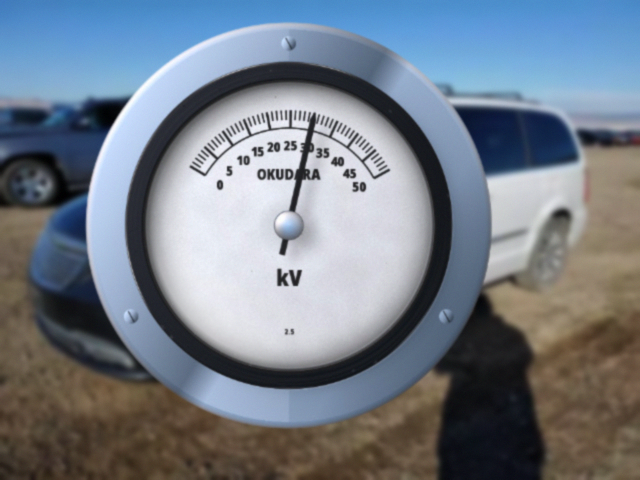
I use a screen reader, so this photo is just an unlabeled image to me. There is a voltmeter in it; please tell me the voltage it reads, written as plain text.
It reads 30 kV
